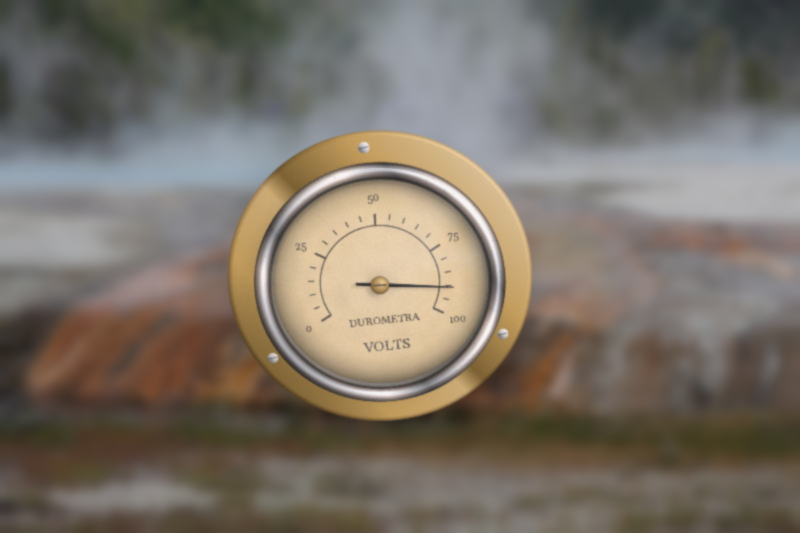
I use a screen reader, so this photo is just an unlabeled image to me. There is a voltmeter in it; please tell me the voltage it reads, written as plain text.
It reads 90 V
